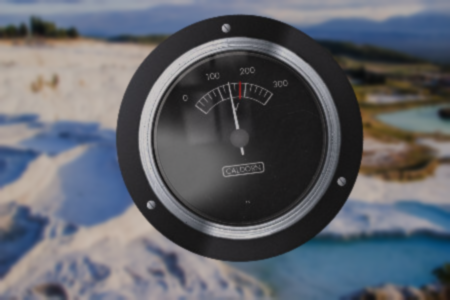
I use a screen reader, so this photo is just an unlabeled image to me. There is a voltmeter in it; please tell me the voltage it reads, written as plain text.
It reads 140 V
